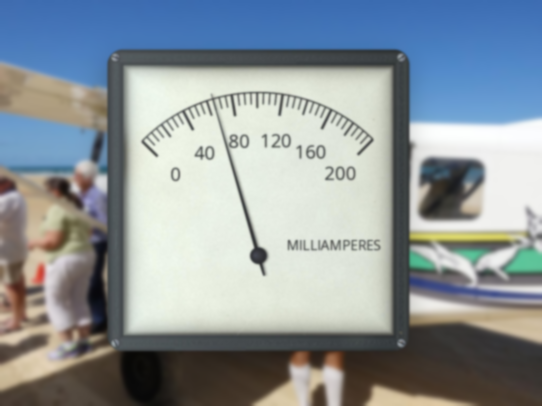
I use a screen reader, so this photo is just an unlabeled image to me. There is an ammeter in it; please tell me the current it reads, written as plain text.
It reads 65 mA
